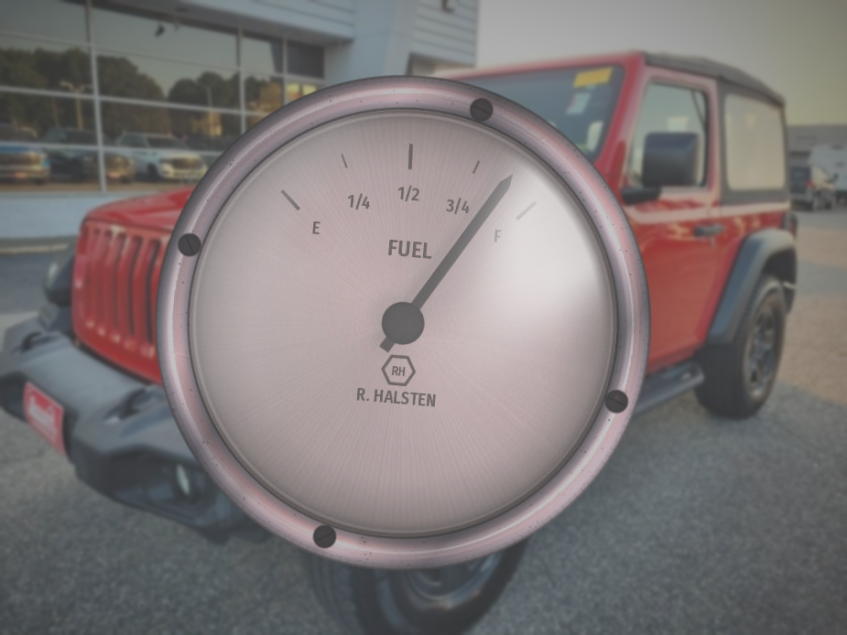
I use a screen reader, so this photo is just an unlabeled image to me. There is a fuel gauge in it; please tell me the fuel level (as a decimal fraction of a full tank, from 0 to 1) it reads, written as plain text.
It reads 0.875
